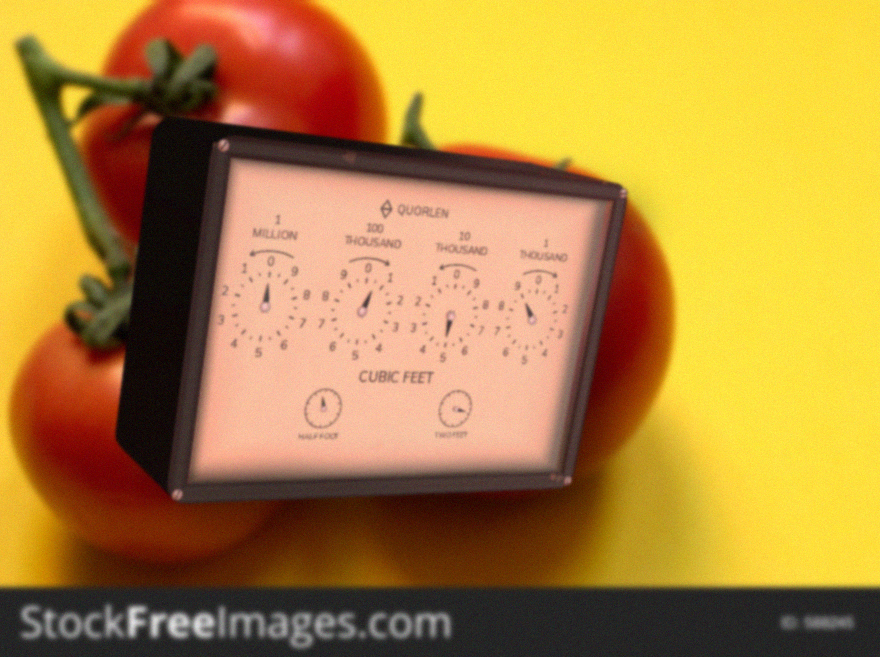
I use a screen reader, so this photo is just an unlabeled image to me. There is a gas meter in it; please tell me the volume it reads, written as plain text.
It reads 4900 ft³
